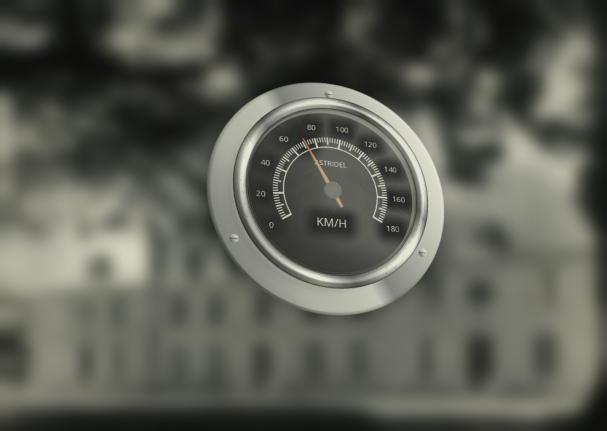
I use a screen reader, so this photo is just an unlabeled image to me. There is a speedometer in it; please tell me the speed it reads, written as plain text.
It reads 70 km/h
